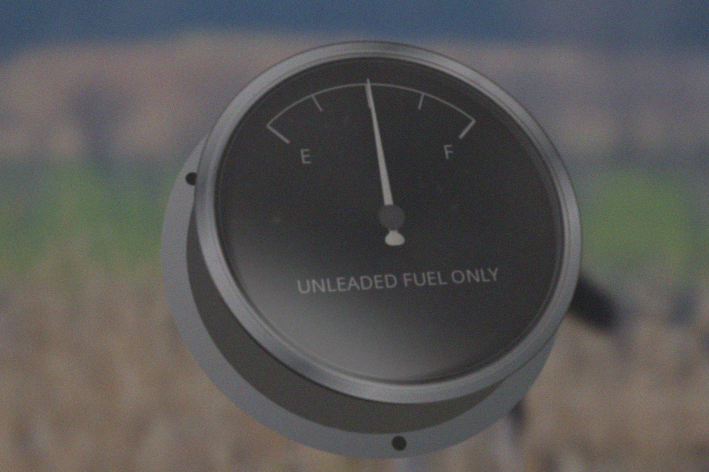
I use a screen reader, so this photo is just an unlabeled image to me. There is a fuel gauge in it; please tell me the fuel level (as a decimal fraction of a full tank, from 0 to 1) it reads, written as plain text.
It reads 0.5
